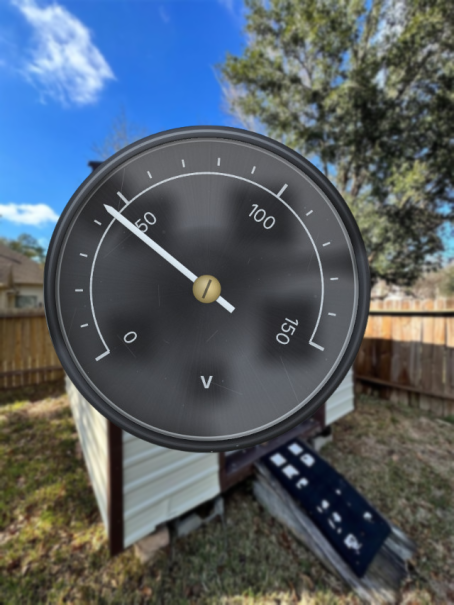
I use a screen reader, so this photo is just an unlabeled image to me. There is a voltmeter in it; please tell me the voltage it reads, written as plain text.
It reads 45 V
